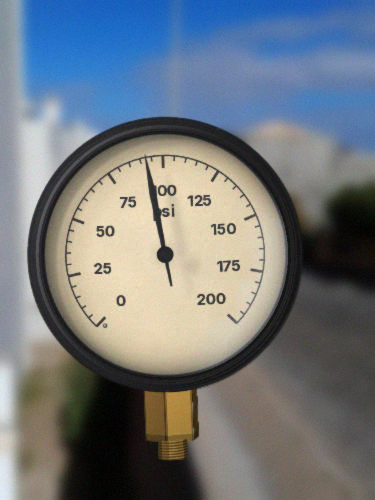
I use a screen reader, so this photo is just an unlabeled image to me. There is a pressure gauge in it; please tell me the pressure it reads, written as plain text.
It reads 92.5 psi
